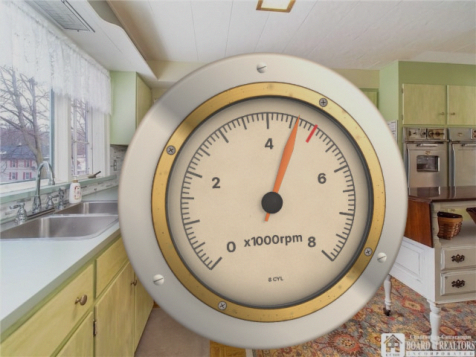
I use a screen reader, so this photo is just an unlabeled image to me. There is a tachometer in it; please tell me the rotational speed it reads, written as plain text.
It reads 4600 rpm
